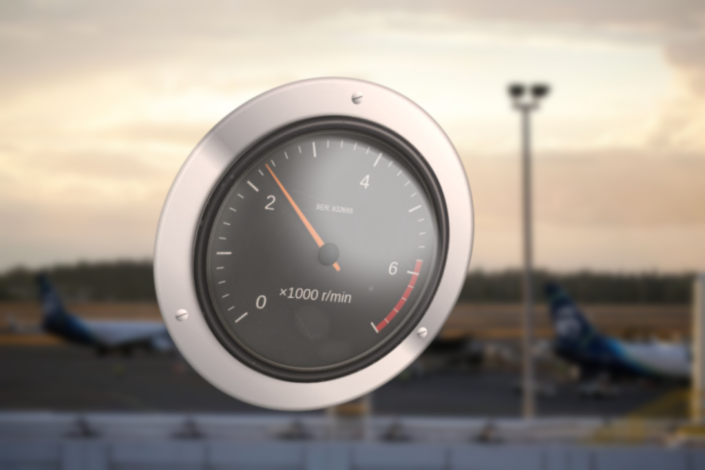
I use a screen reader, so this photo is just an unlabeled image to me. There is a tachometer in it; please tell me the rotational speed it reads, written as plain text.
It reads 2300 rpm
